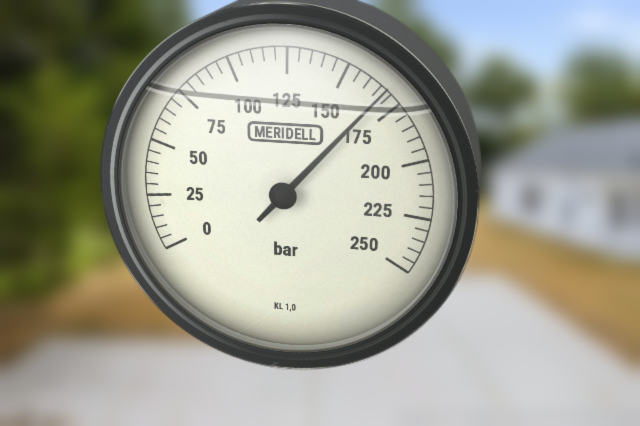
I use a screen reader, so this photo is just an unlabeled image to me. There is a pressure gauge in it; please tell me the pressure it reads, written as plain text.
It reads 167.5 bar
